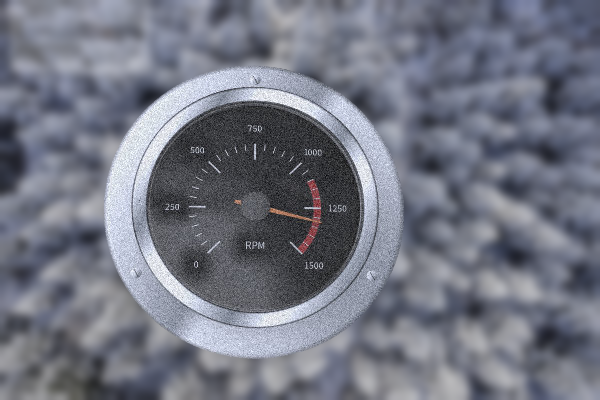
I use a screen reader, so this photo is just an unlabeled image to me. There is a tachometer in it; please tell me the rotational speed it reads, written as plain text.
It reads 1325 rpm
